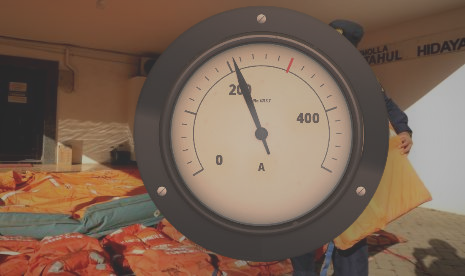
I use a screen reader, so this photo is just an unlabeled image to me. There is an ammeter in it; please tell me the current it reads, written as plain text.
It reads 210 A
